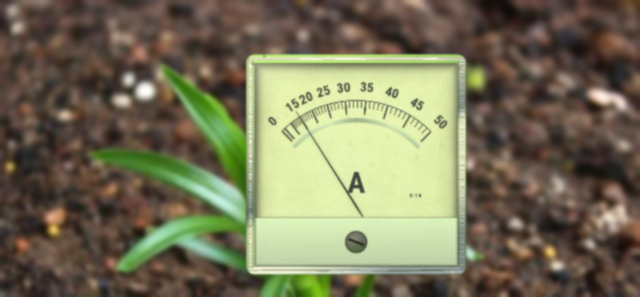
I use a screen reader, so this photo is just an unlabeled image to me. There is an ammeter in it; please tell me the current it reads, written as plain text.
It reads 15 A
